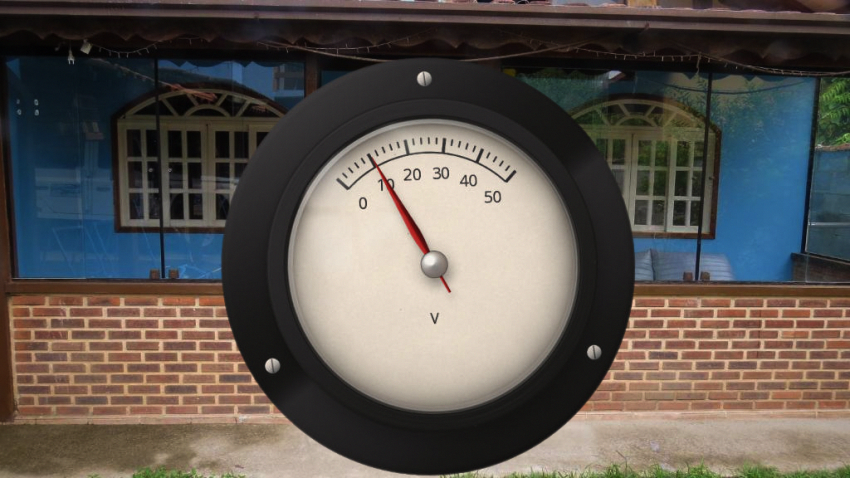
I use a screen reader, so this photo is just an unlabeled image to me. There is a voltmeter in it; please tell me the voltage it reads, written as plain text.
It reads 10 V
